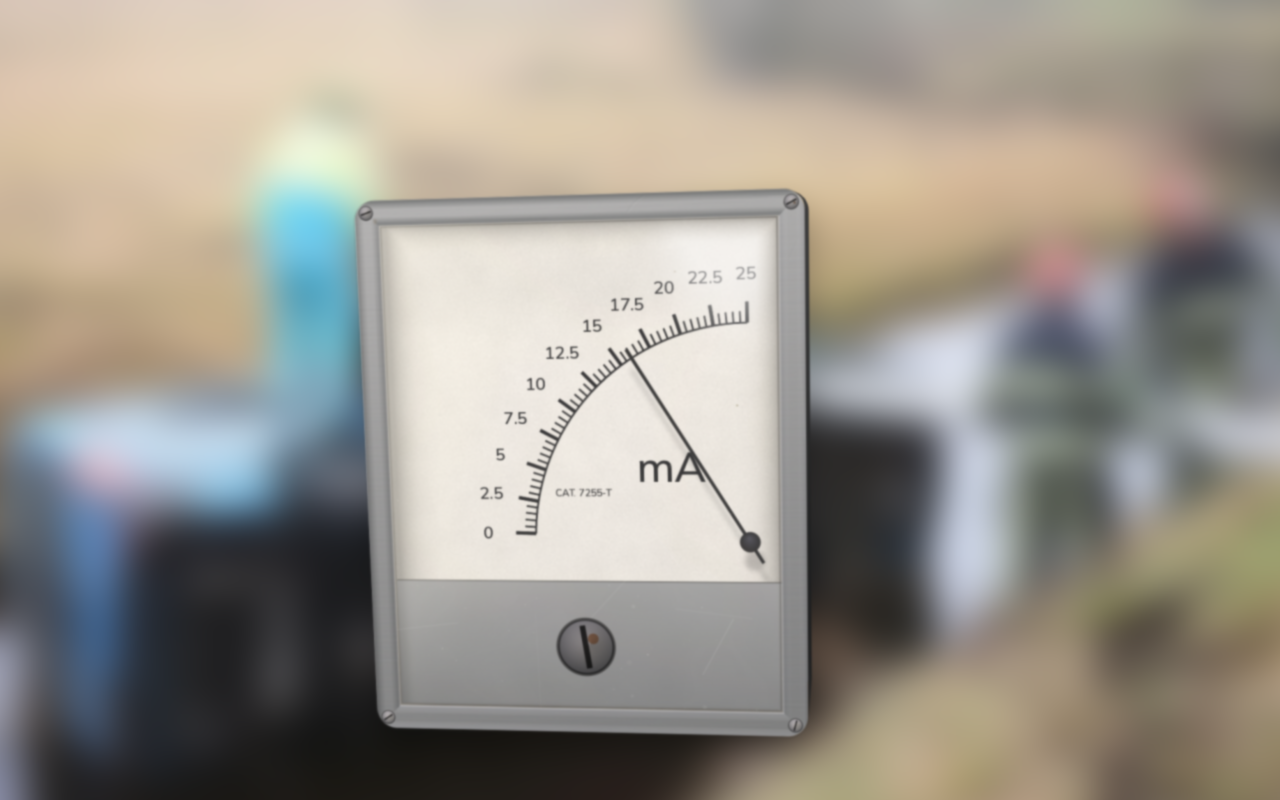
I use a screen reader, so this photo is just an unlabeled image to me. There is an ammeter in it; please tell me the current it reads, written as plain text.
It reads 16 mA
